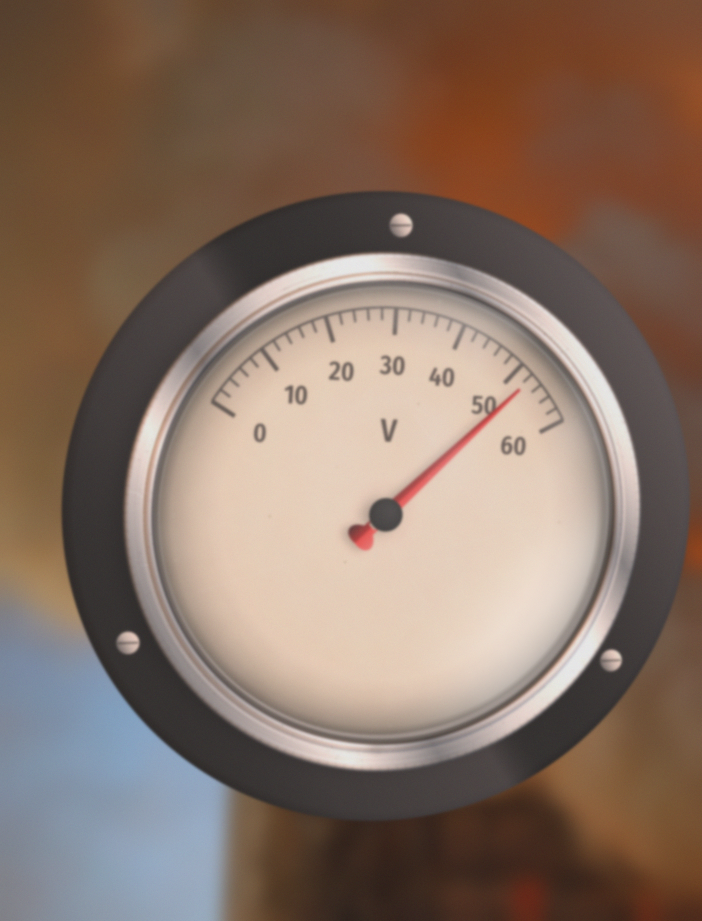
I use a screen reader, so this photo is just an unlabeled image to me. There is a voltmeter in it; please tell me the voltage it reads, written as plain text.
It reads 52 V
